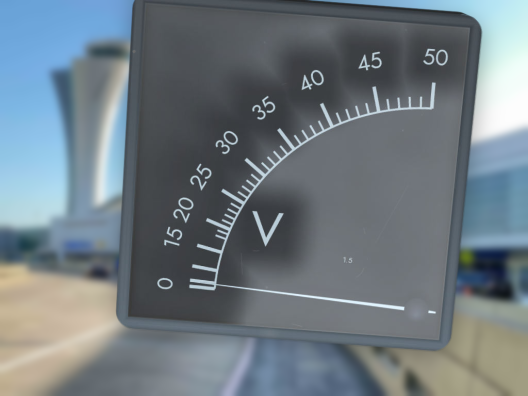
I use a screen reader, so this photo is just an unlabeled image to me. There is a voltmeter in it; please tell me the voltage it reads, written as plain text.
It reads 5 V
